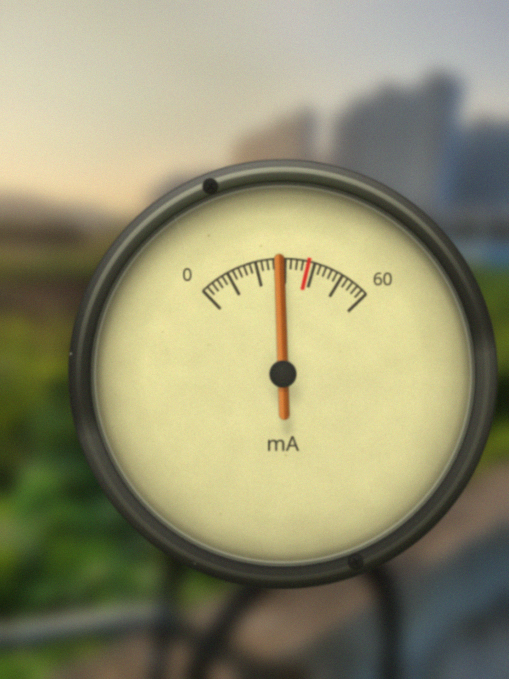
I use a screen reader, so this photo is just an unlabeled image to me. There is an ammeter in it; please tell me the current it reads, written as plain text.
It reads 28 mA
